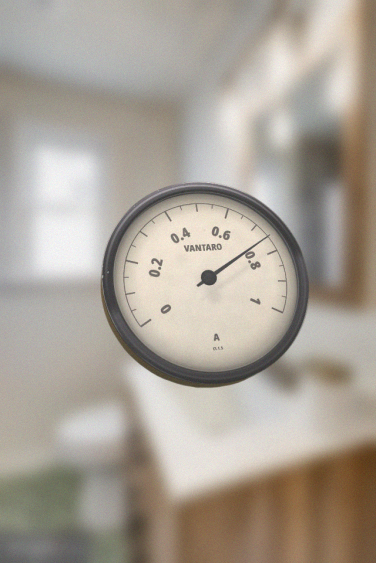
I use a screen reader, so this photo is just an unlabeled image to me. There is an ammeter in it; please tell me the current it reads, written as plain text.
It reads 0.75 A
